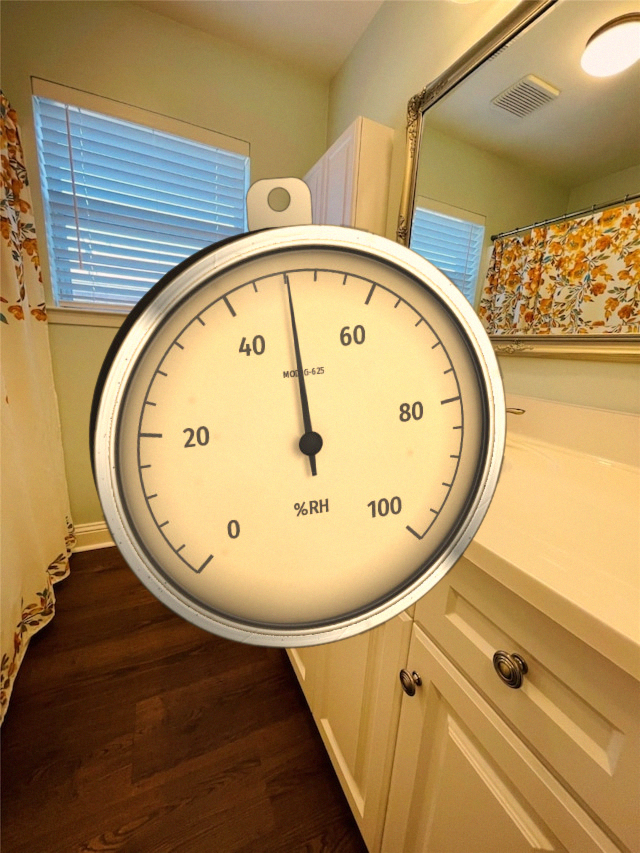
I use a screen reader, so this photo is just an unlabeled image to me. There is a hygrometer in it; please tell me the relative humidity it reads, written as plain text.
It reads 48 %
